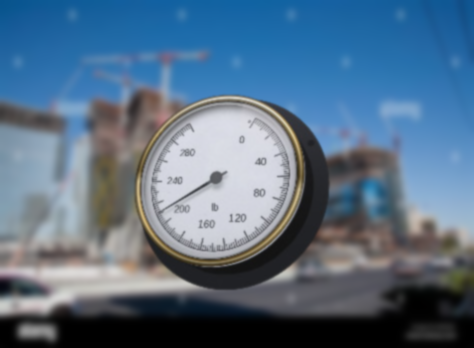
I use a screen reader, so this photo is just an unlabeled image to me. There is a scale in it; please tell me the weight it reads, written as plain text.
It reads 210 lb
